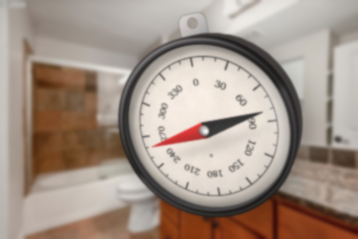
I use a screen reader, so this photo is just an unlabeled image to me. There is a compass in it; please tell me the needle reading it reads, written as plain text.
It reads 260 °
